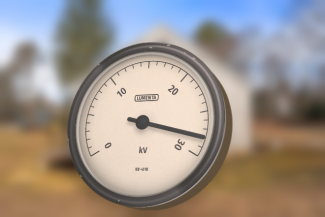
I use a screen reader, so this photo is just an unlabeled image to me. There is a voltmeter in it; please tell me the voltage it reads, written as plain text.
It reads 28 kV
